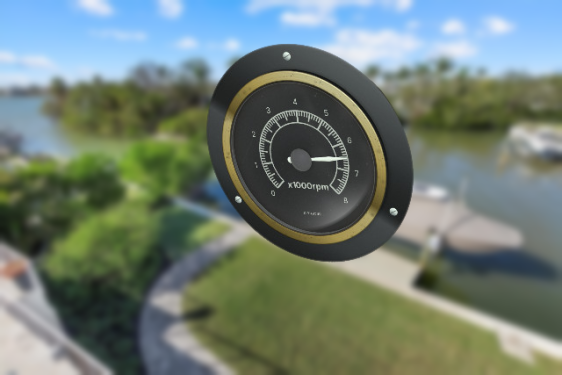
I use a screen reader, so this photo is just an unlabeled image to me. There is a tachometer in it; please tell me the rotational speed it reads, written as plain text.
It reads 6500 rpm
